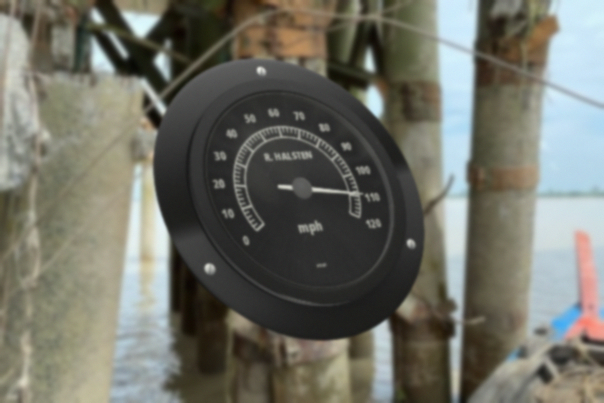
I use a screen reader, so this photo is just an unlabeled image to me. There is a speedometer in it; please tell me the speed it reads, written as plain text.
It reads 110 mph
